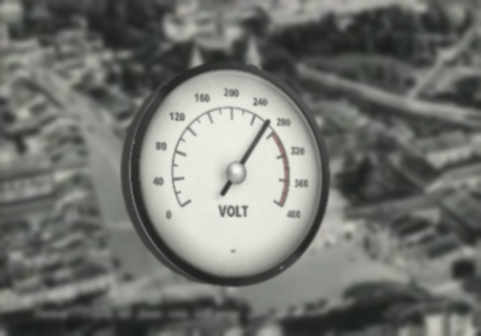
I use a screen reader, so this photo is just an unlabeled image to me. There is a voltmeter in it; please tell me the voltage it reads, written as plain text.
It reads 260 V
